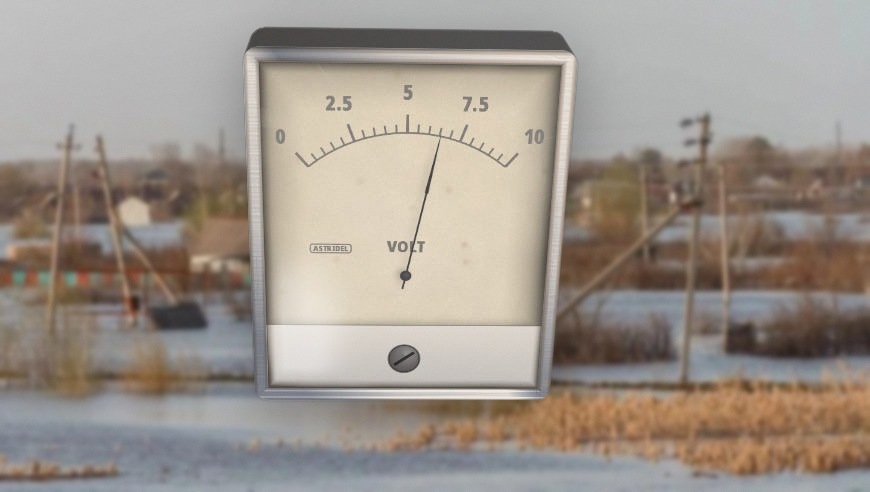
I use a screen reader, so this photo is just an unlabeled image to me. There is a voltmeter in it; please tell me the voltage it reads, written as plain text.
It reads 6.5 V
